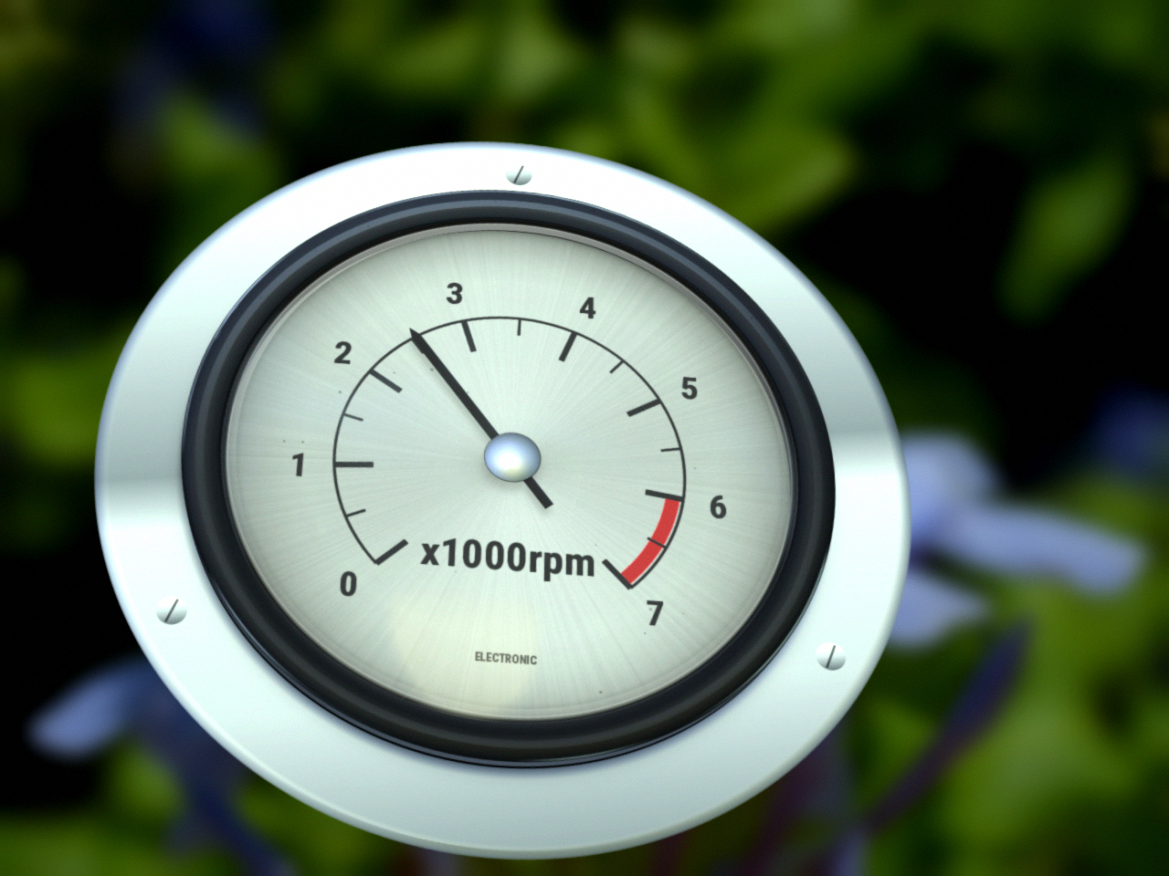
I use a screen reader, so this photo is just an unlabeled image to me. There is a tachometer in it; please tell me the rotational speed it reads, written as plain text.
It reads 2500 rpm
